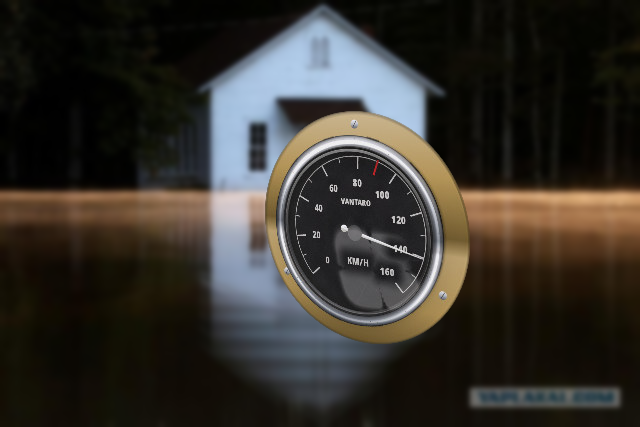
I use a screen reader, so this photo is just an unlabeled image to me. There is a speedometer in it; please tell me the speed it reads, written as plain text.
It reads 140 km/h
